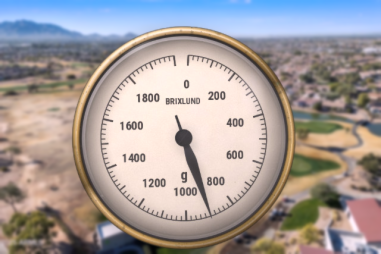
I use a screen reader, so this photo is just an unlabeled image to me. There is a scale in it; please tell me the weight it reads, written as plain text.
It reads 900 g
